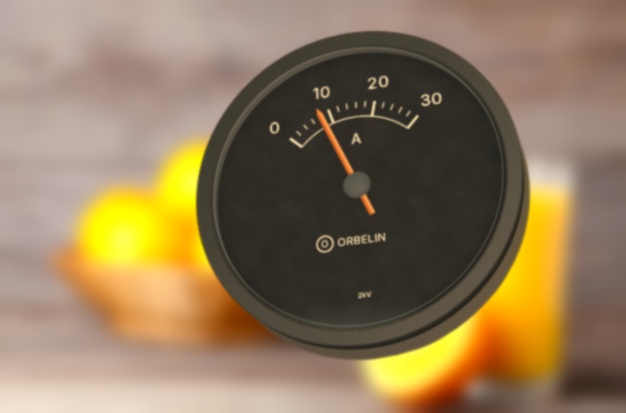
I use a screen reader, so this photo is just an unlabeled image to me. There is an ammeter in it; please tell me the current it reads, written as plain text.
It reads 8 A
